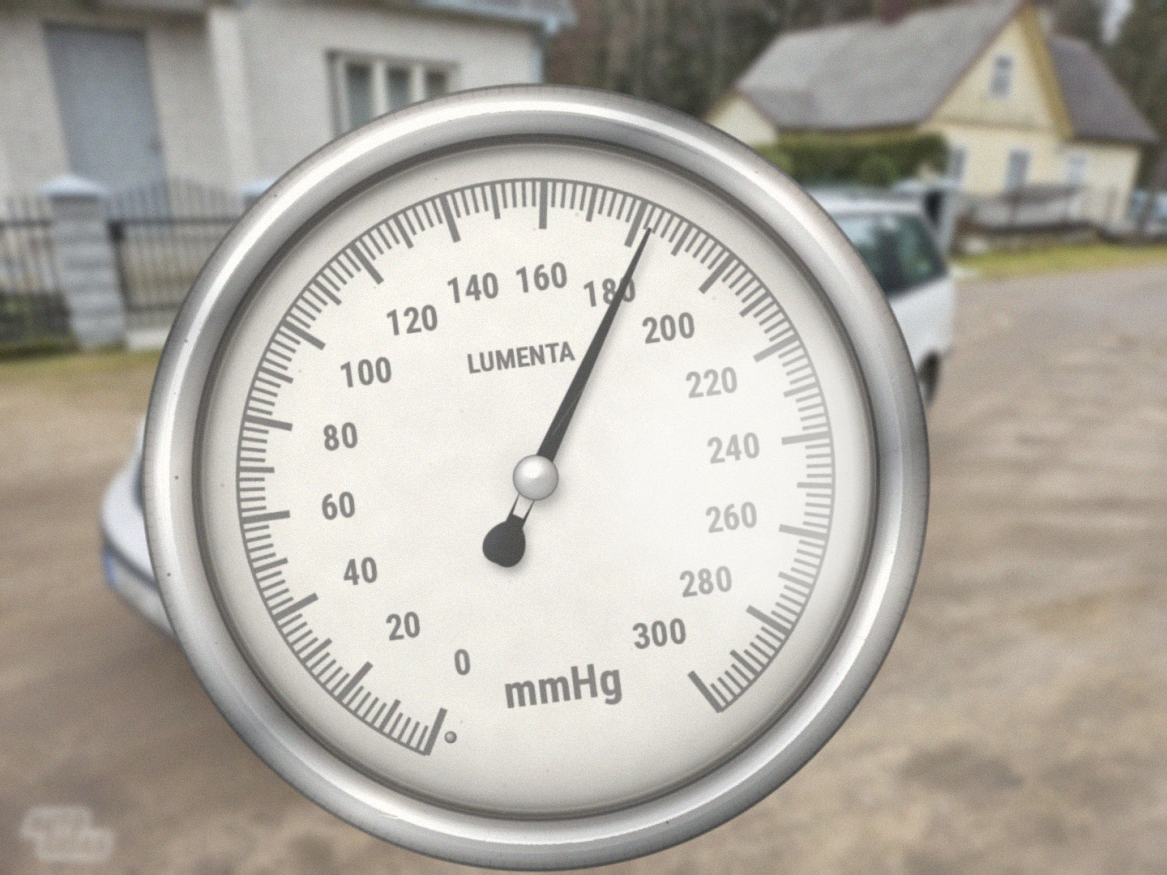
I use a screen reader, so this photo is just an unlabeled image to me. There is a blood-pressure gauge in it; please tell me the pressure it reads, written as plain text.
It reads 183 mmHg
